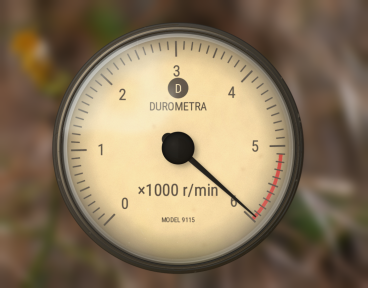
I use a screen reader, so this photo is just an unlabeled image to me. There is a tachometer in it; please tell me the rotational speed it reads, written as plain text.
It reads 5950 rpm
